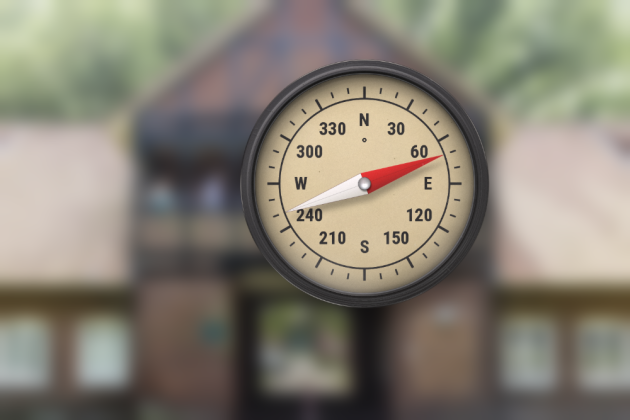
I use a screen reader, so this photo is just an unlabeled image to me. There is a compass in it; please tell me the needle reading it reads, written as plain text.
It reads 70 °
